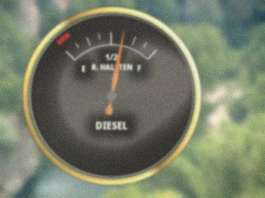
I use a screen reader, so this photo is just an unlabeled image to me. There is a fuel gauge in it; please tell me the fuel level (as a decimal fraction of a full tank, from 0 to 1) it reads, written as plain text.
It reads 0.625
